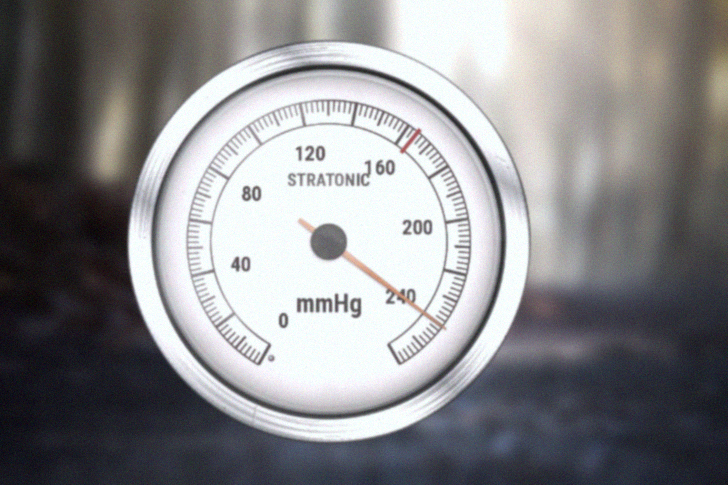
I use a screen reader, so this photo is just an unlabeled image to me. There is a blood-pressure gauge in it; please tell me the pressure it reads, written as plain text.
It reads 240 mmHg
